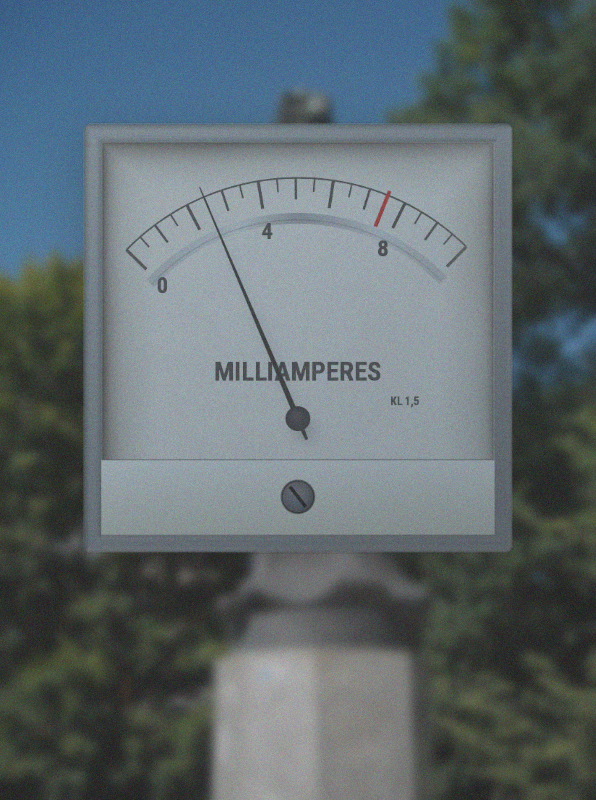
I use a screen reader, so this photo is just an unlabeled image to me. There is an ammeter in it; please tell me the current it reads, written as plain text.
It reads 2.5 mA
